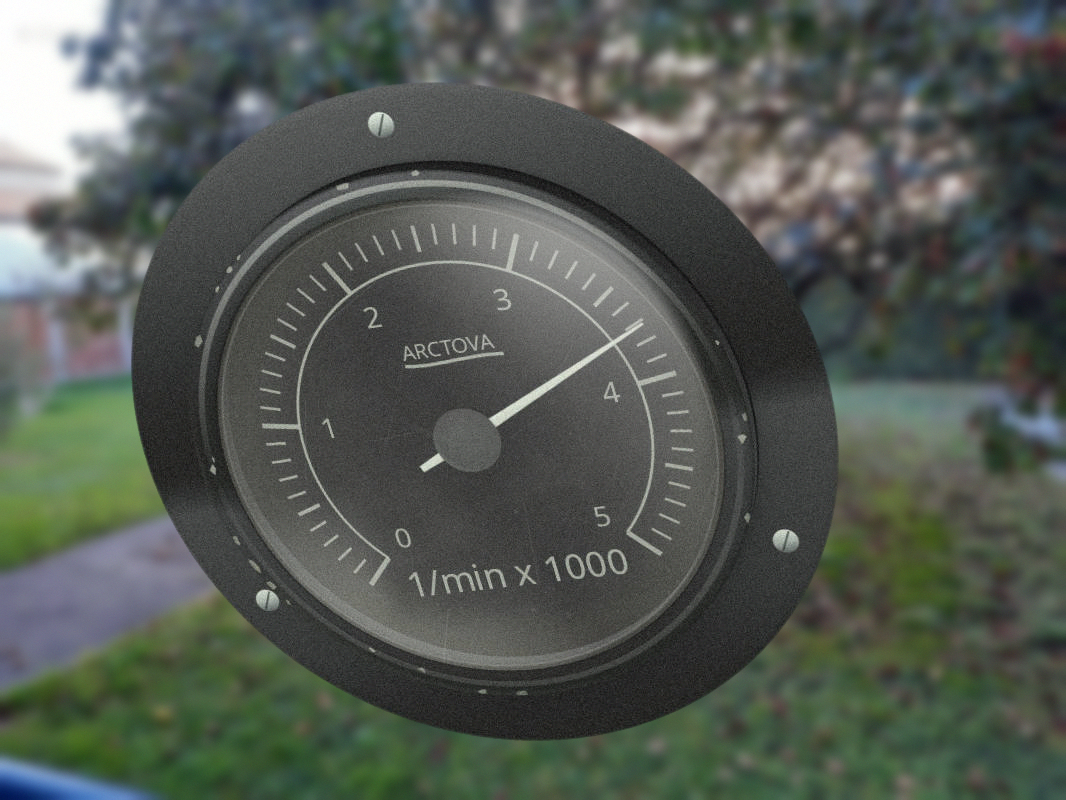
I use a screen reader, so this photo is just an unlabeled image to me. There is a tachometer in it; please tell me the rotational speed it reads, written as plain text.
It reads 3700 rpm
